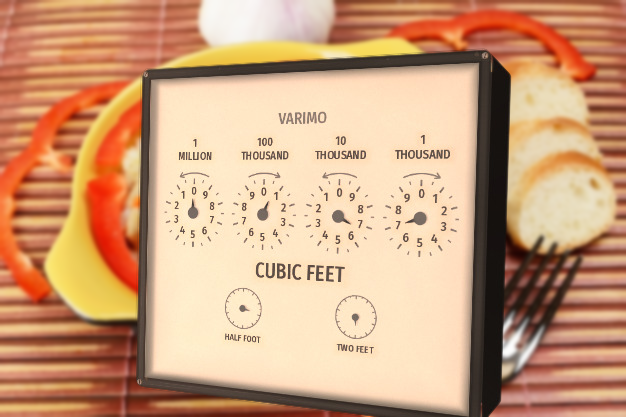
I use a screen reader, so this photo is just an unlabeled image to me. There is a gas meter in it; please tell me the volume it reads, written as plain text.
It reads 6700 ft³
